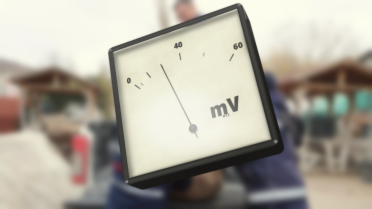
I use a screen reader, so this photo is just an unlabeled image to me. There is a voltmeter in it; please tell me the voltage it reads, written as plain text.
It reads 30 mV
